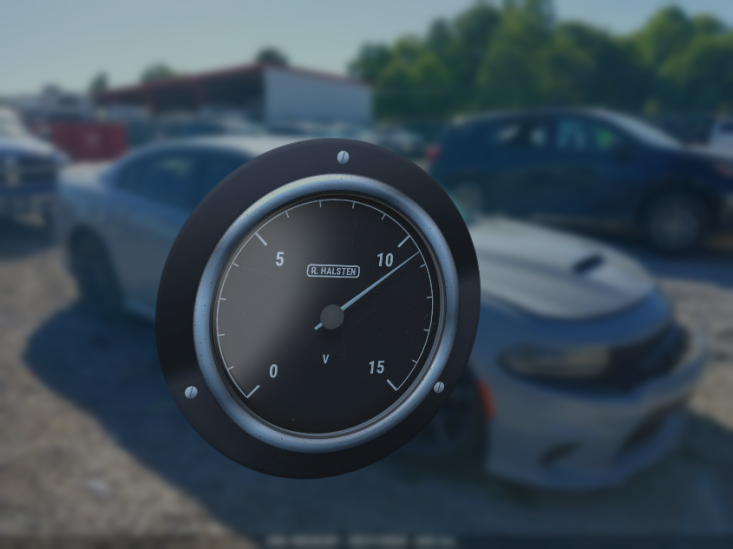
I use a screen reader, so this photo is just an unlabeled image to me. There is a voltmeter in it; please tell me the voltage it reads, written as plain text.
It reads 10.5 V
